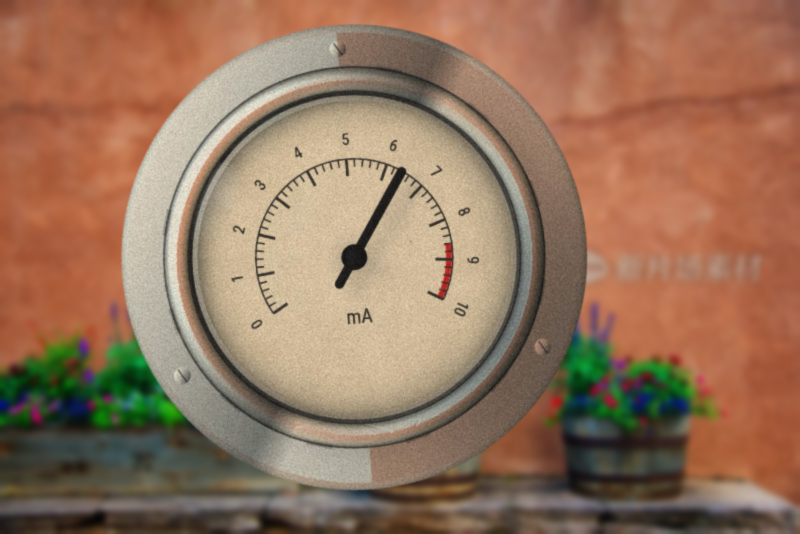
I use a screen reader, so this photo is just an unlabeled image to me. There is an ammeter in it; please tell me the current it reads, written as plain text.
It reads 6.4 mA
